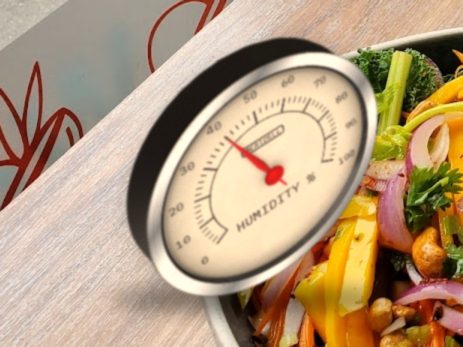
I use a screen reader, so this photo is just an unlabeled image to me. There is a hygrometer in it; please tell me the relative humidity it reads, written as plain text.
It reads 40 %
